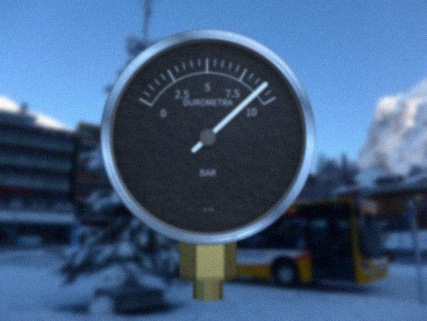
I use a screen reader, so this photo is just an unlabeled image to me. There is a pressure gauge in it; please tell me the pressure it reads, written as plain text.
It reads 9 bar
